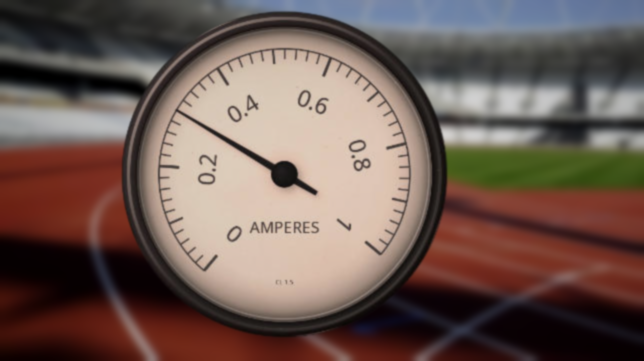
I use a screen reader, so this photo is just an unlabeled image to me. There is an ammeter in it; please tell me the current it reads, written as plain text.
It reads 0.3 A
